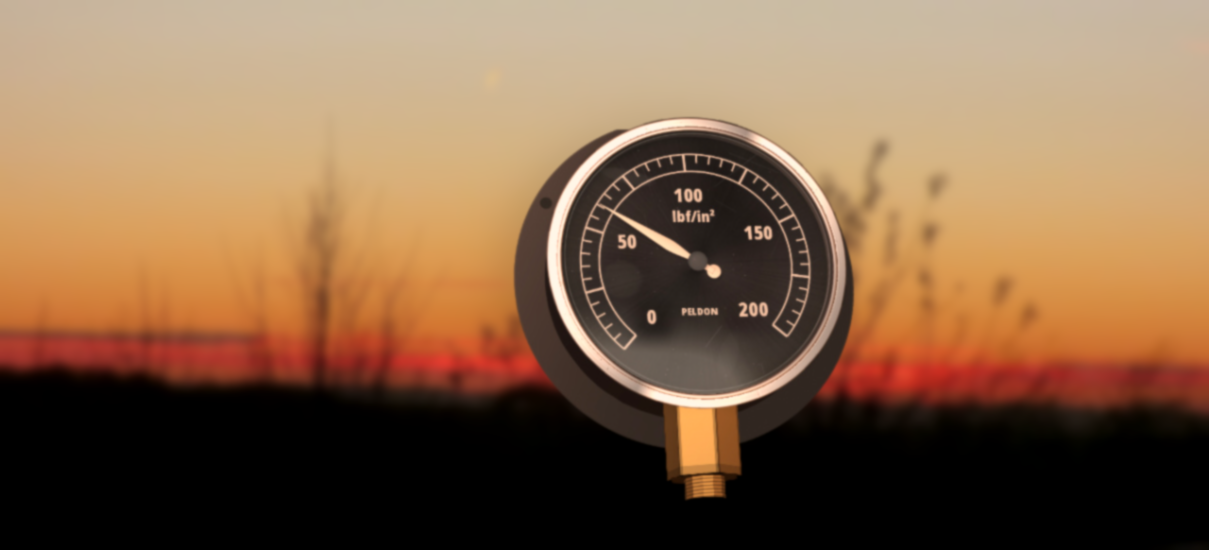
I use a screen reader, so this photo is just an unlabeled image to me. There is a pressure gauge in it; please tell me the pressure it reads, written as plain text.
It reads 60 psi
